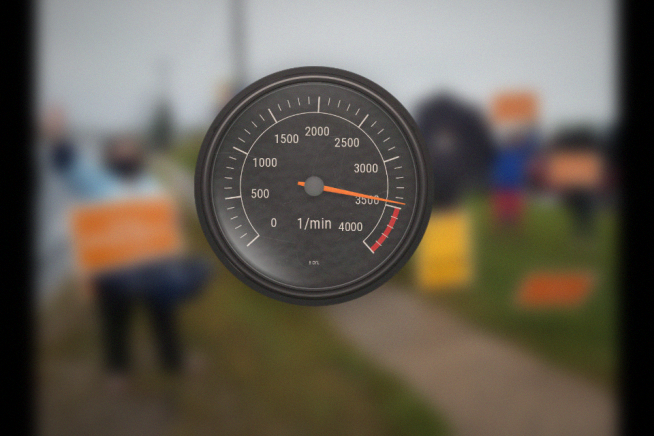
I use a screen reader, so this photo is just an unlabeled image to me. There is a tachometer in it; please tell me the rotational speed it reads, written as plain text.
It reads 3450 rpm
